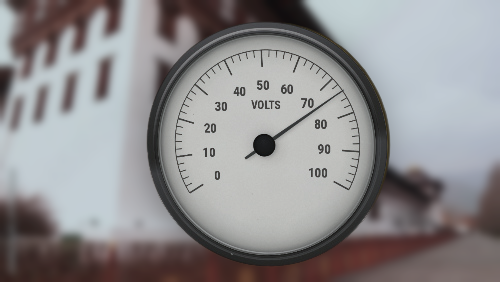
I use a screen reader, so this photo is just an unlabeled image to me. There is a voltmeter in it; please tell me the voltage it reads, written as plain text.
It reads 74 V
